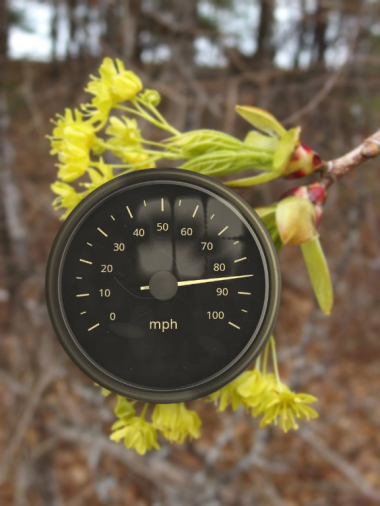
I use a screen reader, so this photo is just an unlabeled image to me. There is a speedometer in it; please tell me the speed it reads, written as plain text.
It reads 85 mph
